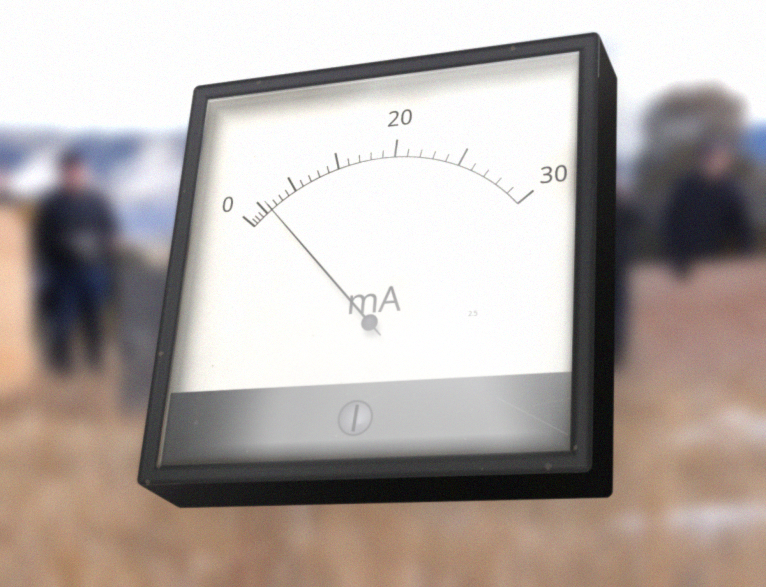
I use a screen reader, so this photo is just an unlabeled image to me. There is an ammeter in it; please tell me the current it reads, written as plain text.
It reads 6 mA
